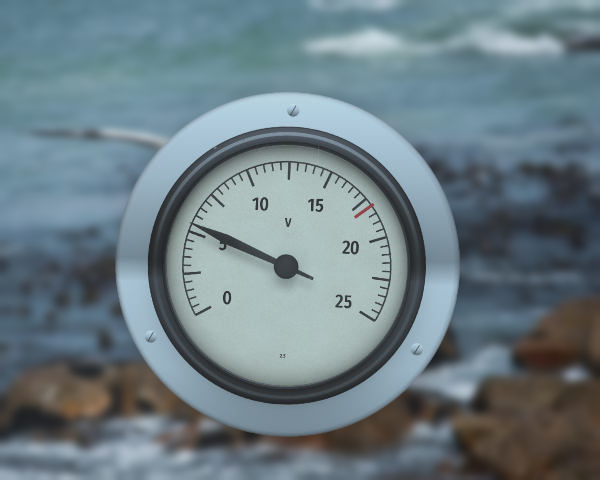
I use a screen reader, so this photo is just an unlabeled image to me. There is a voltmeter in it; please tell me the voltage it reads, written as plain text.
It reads 5.5 V
